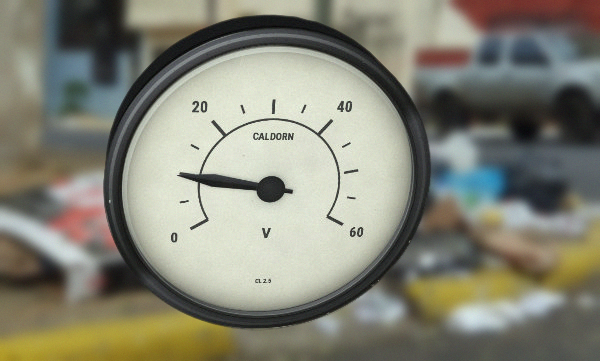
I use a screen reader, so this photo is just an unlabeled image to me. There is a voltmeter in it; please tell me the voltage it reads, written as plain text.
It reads 10 V
